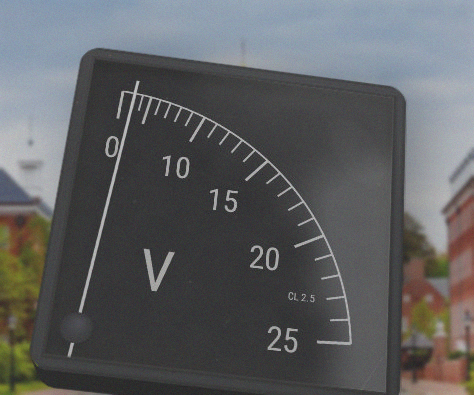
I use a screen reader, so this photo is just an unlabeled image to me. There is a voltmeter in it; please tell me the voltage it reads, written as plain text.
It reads 3 V
